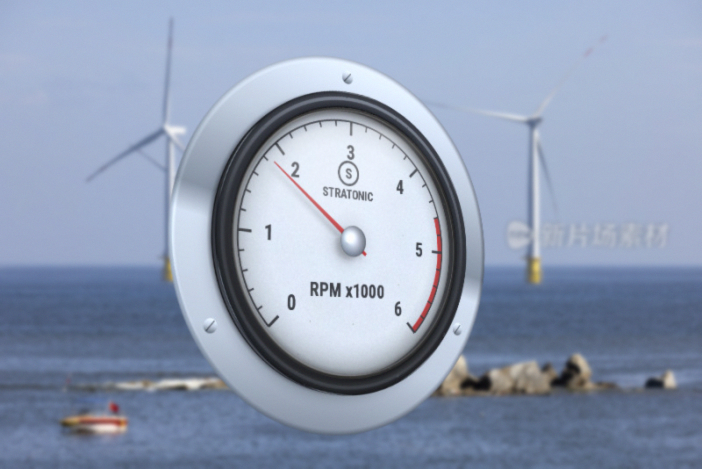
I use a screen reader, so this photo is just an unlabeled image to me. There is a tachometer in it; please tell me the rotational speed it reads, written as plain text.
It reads 1800 rpm
